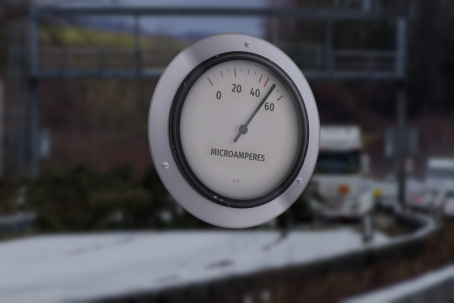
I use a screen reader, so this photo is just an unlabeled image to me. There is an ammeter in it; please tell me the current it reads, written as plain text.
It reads 50 µA
